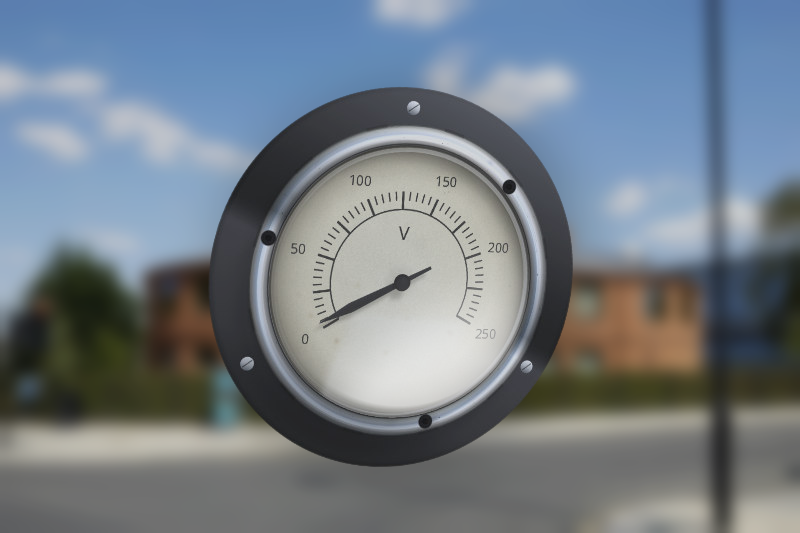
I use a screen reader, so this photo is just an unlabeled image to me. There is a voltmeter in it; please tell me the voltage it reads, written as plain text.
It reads 5 V
